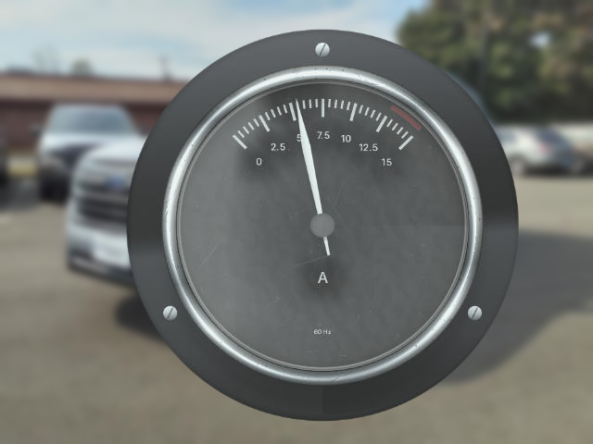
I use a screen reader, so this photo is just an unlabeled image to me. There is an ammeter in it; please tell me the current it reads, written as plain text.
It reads 5.5 A
